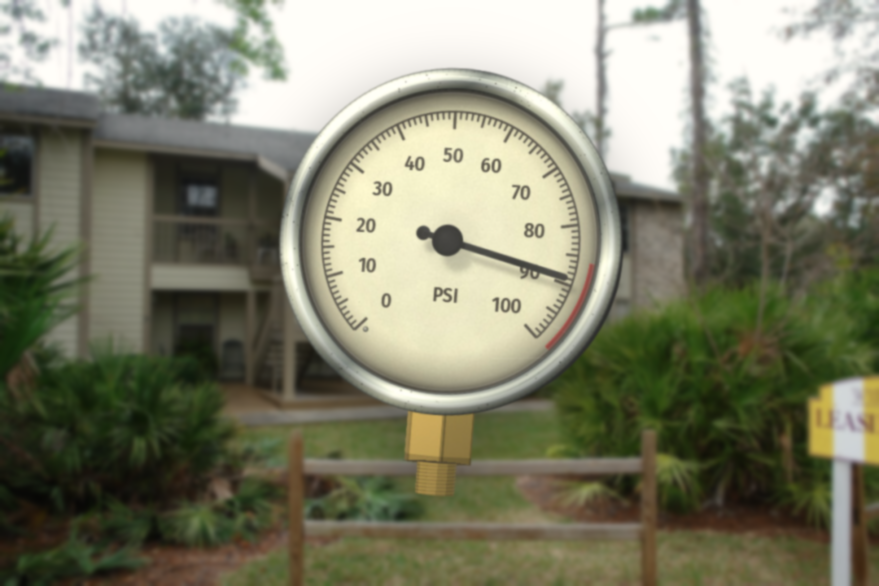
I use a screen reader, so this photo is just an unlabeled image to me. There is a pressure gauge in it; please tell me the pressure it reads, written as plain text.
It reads 89 psi
